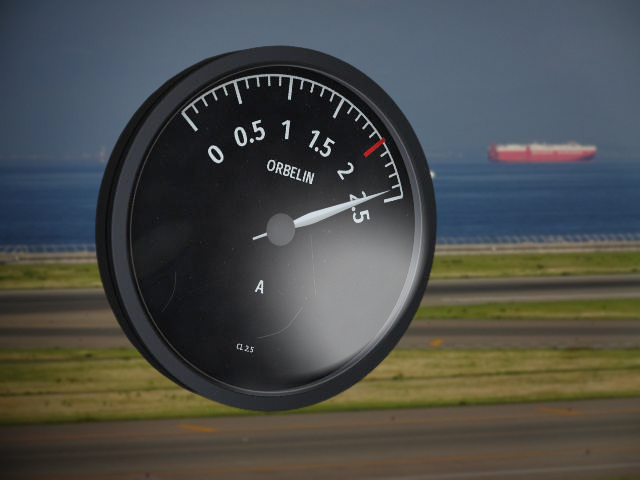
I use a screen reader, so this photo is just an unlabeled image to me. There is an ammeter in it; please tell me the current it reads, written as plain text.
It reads 2.4 A
